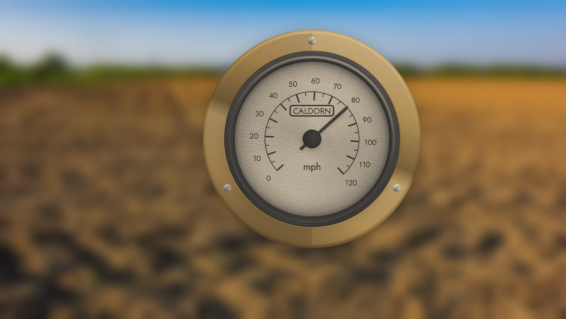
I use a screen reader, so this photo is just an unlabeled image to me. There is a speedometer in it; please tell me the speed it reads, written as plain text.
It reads 80 mph
